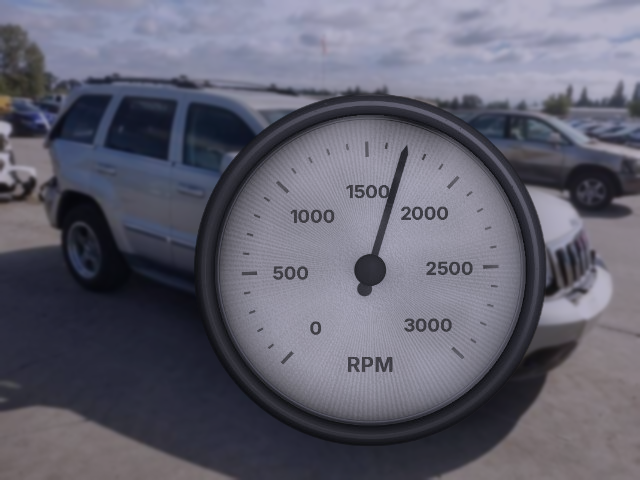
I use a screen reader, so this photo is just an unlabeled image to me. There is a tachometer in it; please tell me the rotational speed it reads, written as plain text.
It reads 1700 rpm
